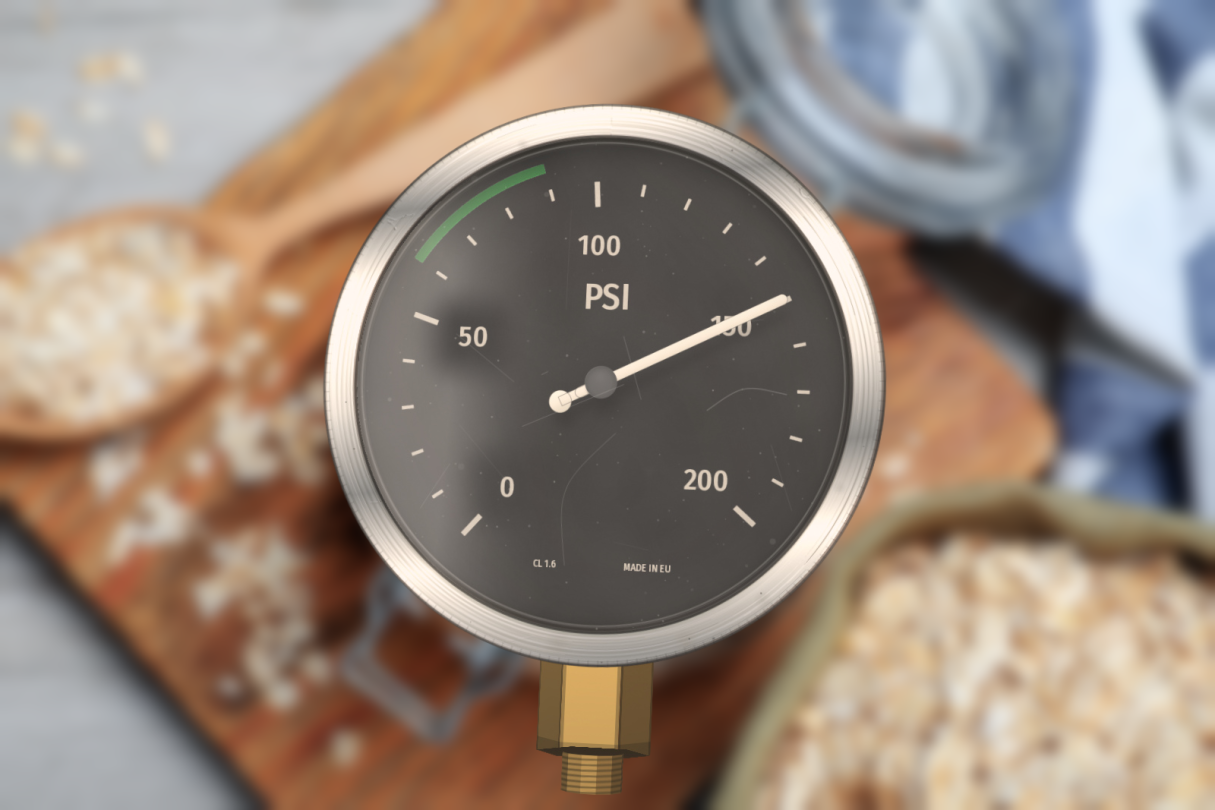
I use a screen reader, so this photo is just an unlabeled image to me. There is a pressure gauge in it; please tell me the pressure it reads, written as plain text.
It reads 150 psi
